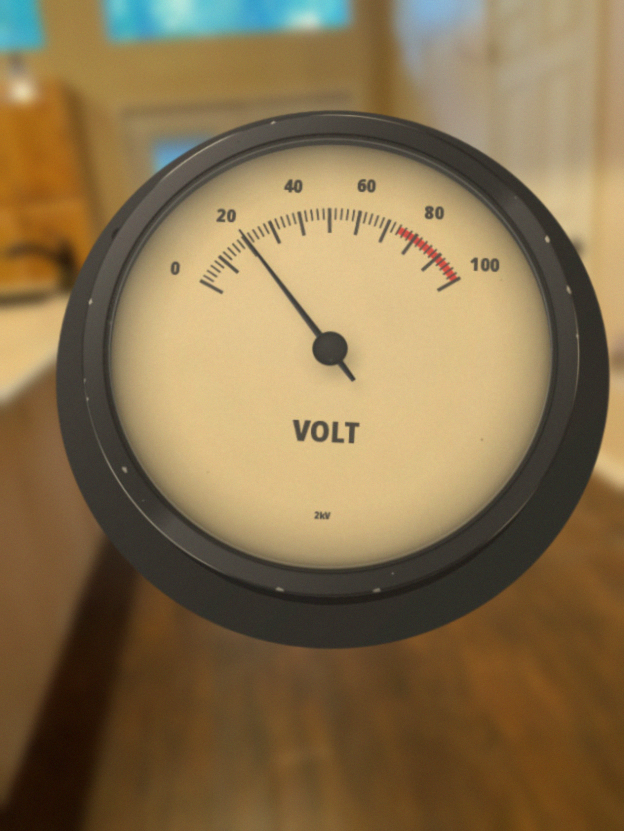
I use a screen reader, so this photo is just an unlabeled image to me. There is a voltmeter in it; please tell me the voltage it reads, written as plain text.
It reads 20 V
